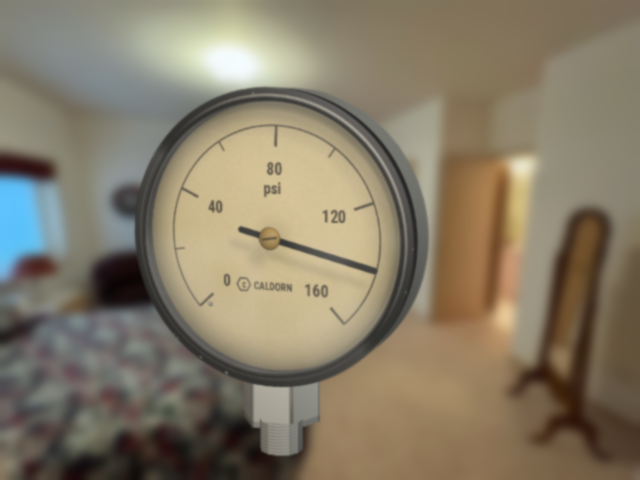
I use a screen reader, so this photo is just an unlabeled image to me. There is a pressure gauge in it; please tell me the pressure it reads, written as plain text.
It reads 140 psi
